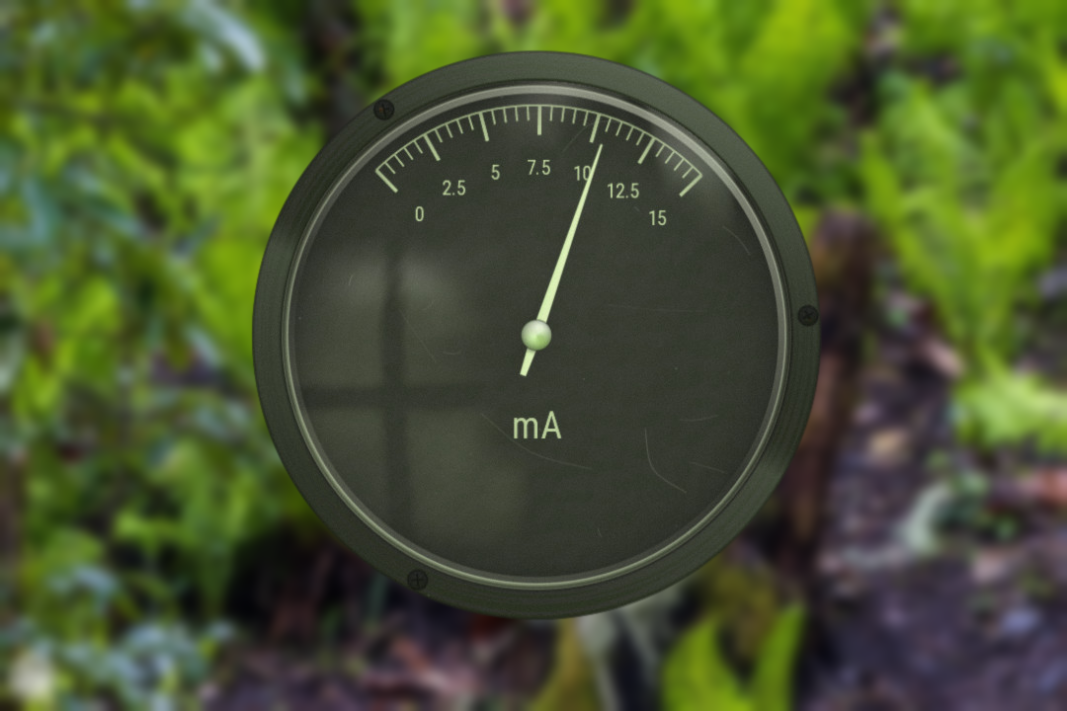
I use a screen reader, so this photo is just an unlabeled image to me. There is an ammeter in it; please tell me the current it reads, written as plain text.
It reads 10.5 mA
